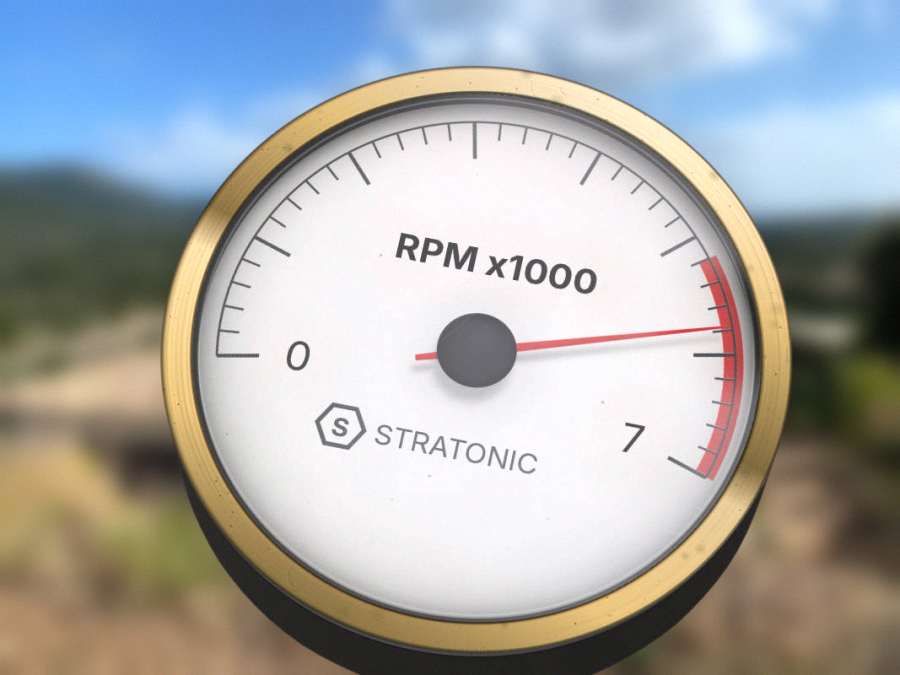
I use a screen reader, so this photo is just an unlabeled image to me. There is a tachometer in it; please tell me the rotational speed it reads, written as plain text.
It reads 5800 rpm
